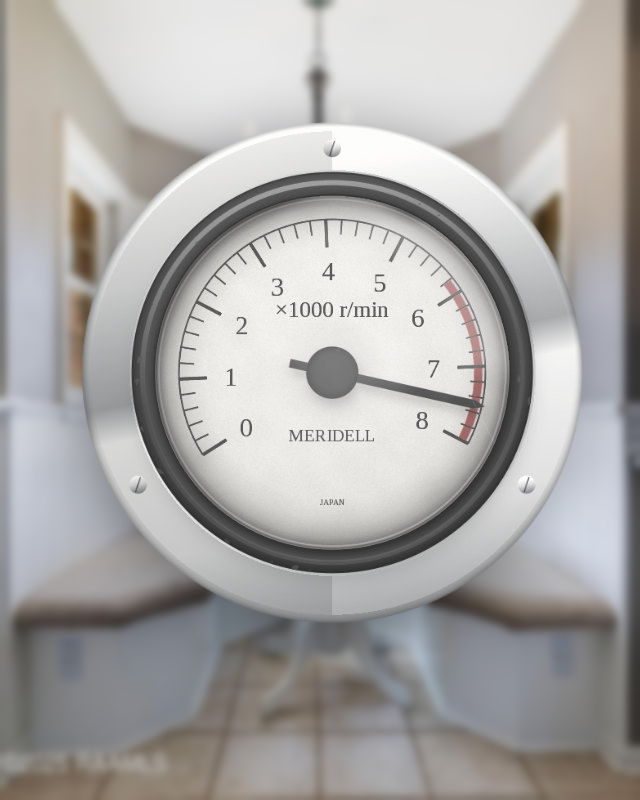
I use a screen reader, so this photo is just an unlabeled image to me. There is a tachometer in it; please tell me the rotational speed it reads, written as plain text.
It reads 7500 rpm
